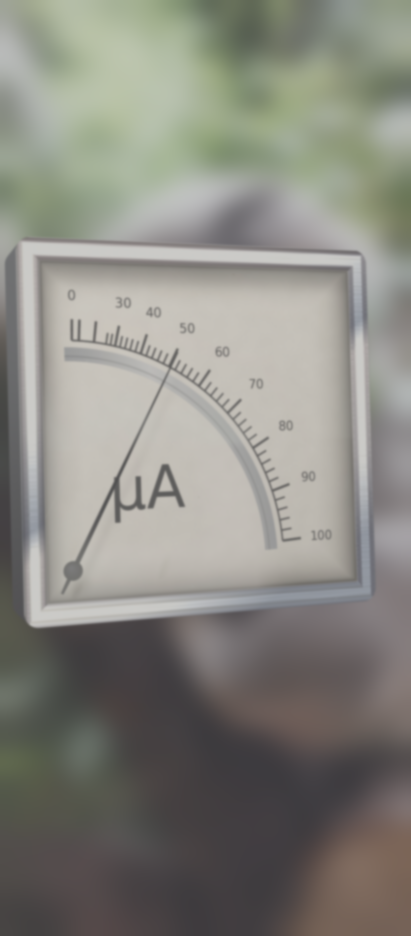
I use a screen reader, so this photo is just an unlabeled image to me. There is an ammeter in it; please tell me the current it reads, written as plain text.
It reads 50 µA
